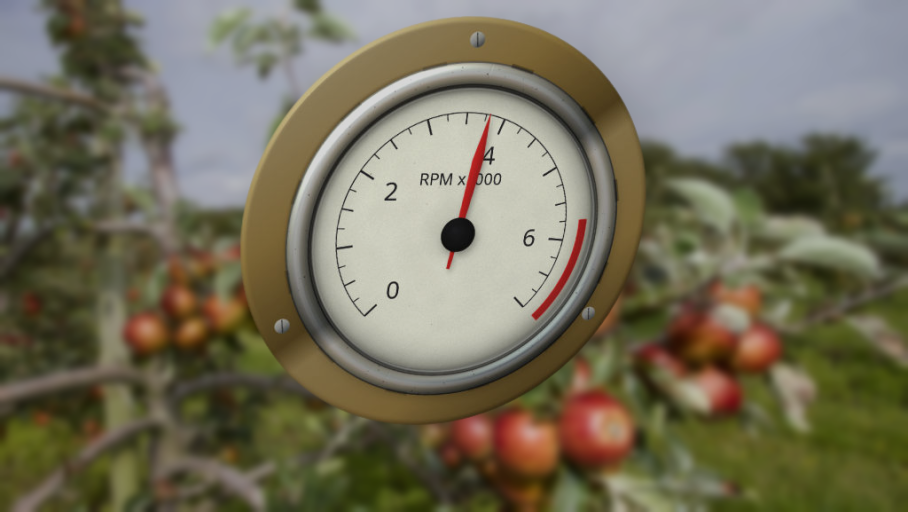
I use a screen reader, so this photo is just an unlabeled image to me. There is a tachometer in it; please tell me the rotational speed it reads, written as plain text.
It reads 3750 rpm
